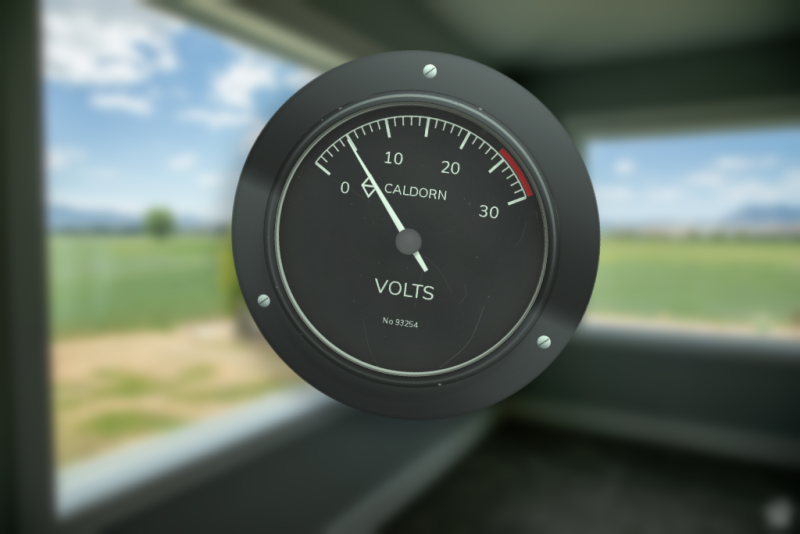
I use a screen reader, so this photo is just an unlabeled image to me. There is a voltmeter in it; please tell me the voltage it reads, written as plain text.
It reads 5 V
